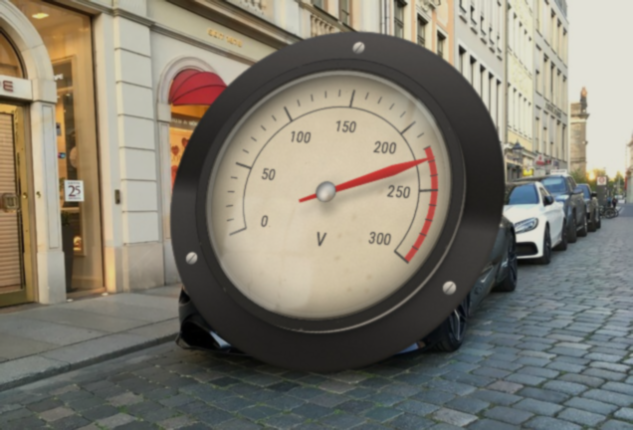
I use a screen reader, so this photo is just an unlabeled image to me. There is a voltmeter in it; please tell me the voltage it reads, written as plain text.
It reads 230 V
